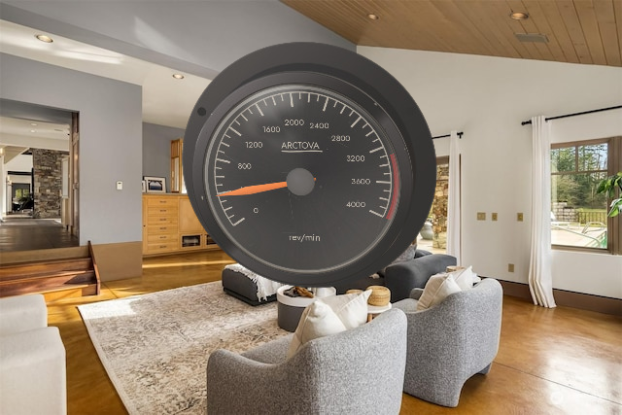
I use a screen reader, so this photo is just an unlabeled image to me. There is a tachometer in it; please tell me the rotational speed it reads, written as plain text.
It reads 400 rpm
